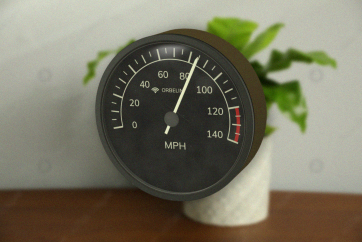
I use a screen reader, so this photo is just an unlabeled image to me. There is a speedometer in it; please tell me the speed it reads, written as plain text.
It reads 85 mph
